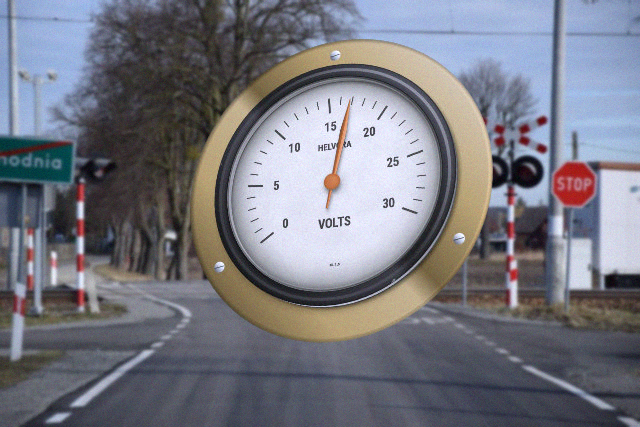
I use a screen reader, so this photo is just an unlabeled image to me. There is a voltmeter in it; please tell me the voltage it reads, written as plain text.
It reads 17 V
